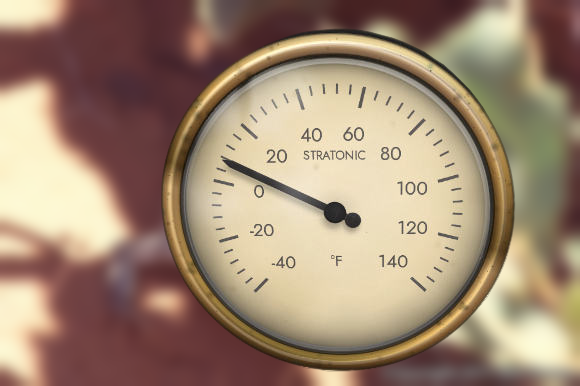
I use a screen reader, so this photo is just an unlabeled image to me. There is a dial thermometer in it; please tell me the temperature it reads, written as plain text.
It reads 8 °F
